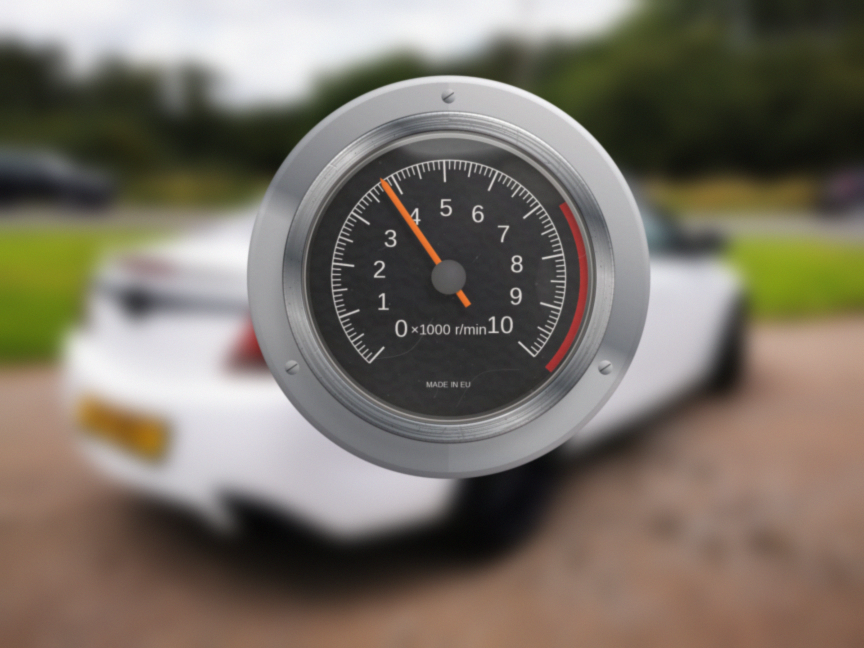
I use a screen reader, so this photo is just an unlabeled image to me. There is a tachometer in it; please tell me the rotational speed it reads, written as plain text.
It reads 3800 rpm
